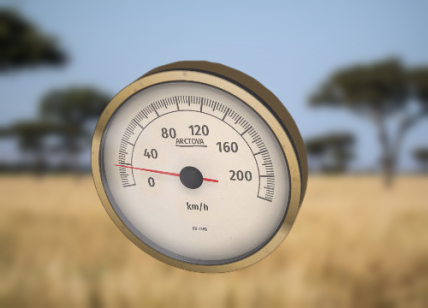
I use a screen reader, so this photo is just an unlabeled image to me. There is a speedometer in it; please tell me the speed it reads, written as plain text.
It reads 20 km/h
